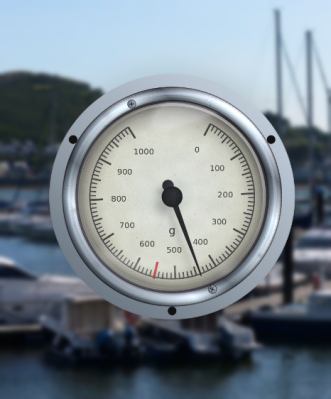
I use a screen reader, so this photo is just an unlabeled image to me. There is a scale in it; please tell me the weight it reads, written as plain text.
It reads 440 g
